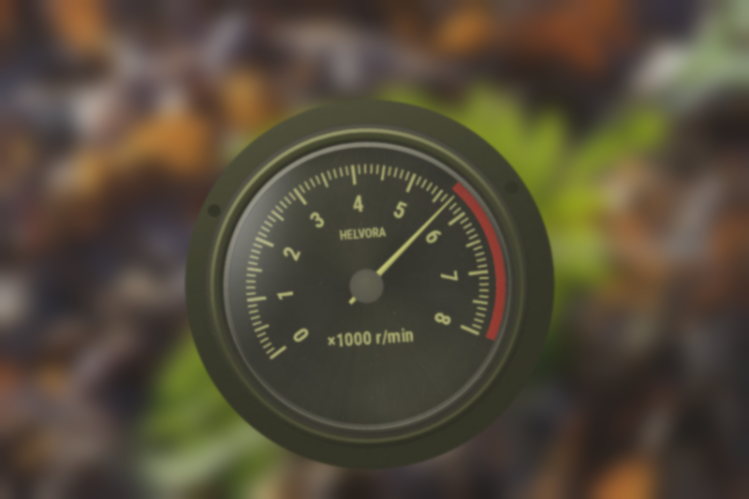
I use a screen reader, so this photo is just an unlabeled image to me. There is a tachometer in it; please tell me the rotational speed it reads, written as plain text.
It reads 5700 rpm
